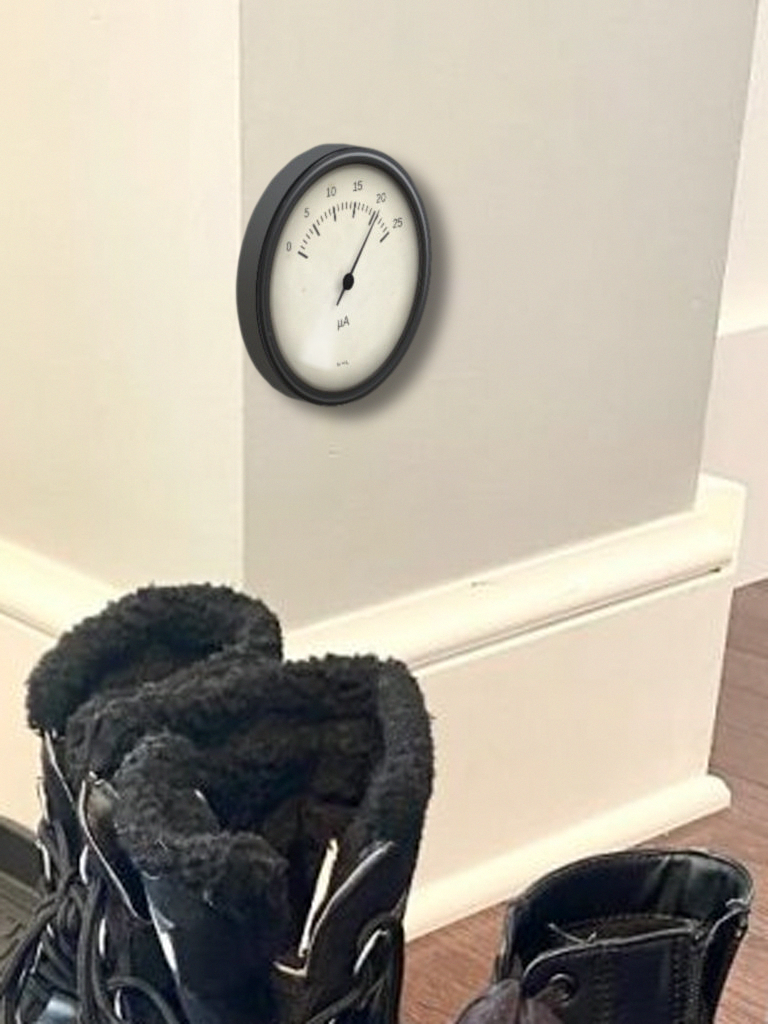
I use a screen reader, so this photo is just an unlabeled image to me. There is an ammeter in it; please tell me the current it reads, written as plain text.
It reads 20 µA
